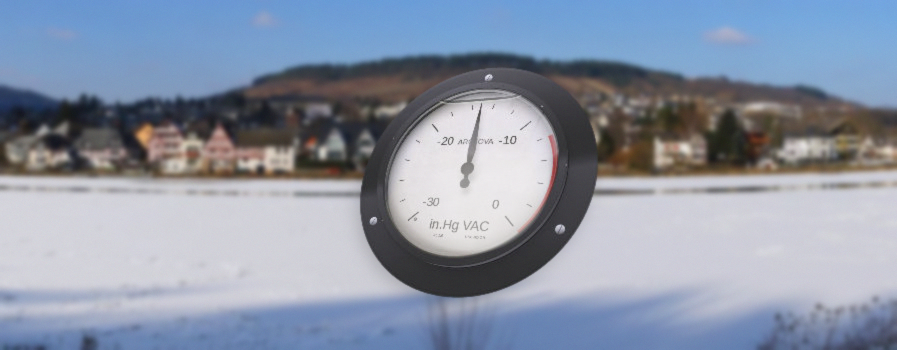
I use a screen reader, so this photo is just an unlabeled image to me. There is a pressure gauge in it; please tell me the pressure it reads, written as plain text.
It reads -15 inHg
